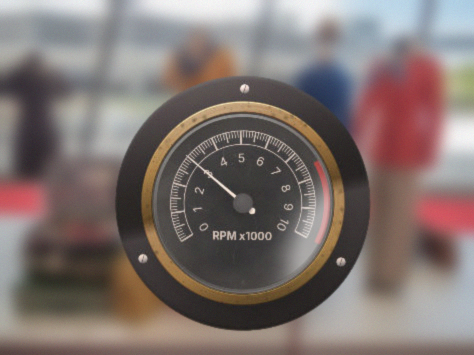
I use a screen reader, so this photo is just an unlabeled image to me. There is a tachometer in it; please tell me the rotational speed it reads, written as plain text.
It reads 3000 rpm
